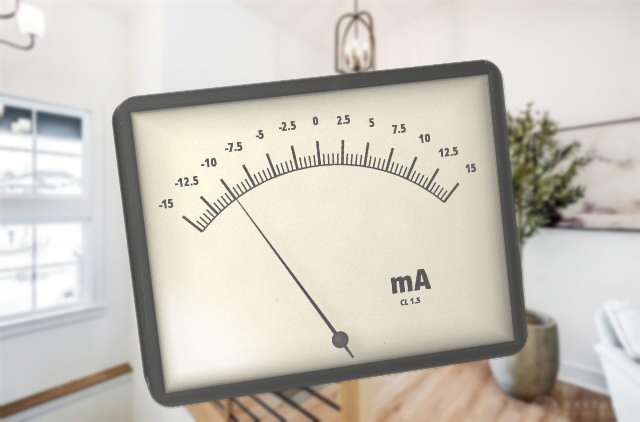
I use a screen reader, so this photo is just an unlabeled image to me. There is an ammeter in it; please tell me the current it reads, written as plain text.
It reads -10 mA
